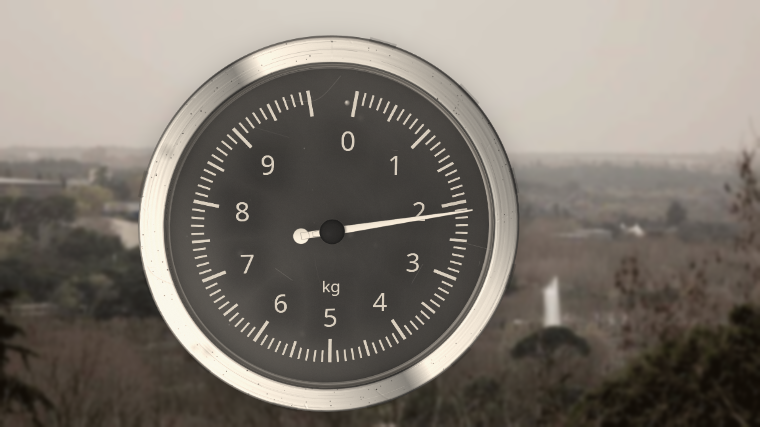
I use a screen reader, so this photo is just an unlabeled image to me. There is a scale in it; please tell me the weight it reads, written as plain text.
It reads 2.1 kg
